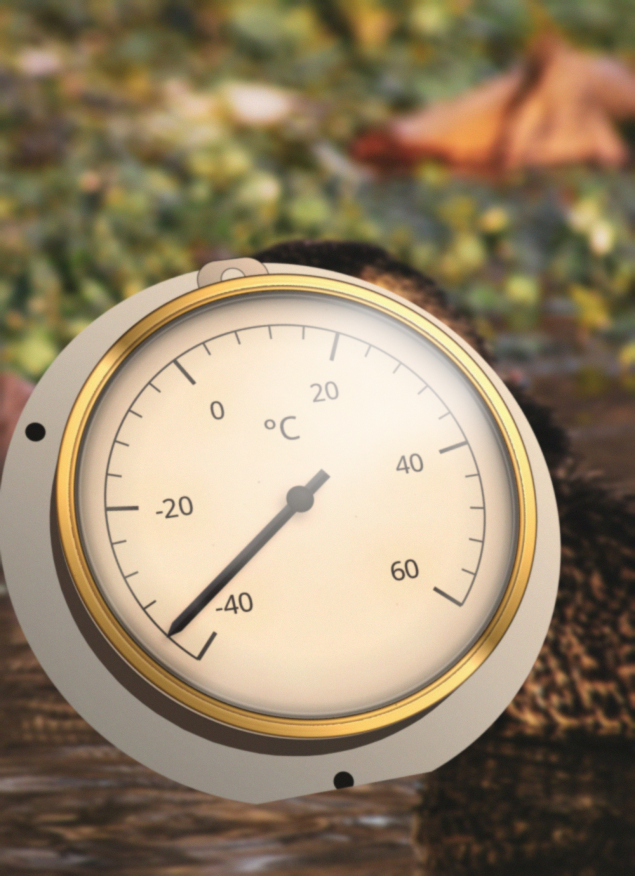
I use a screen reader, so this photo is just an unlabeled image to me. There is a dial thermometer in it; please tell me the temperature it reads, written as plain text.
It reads -36 °C
